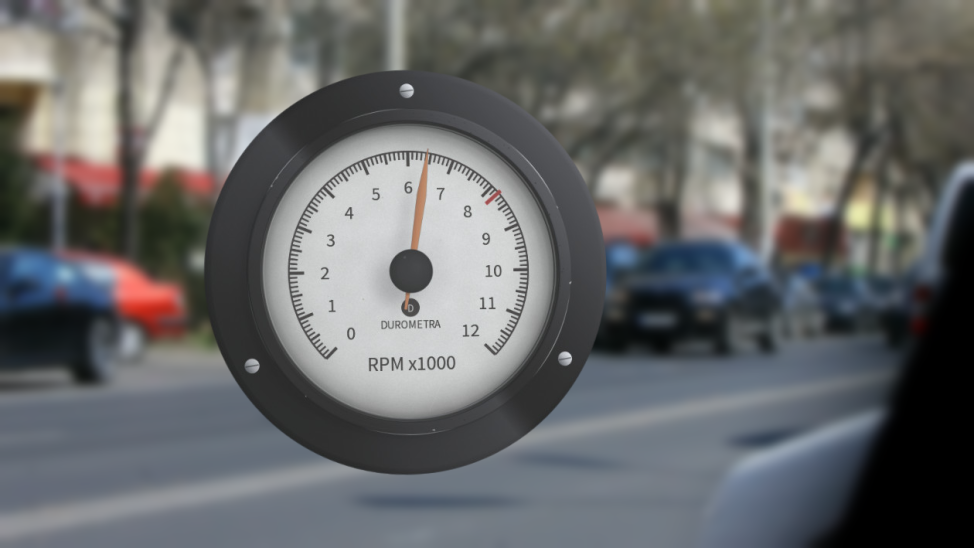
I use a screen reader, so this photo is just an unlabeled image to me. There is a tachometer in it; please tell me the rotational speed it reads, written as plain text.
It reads 6400 rpm
